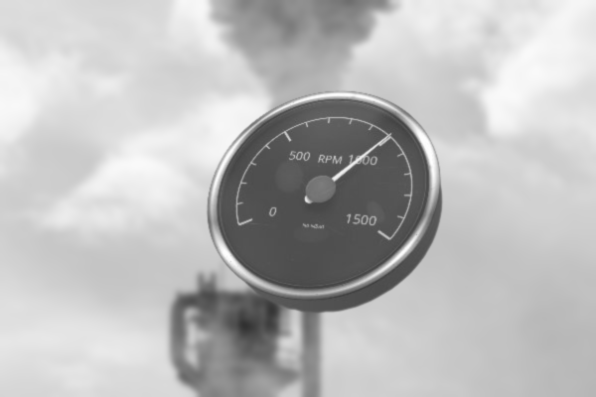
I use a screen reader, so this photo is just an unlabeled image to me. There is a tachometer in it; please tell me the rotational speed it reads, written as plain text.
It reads 1000 rpm
